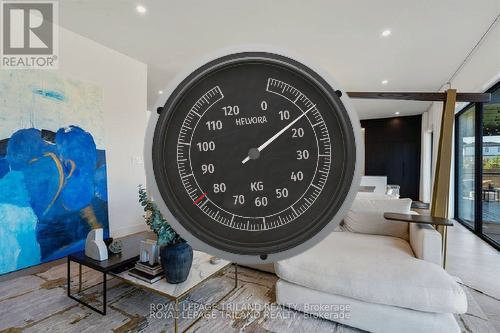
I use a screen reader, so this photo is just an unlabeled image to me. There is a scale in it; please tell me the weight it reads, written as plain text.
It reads 15 kg
